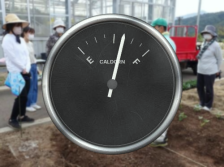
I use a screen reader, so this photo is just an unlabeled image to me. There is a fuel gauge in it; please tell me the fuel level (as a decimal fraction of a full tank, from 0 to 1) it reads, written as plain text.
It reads 0.625
